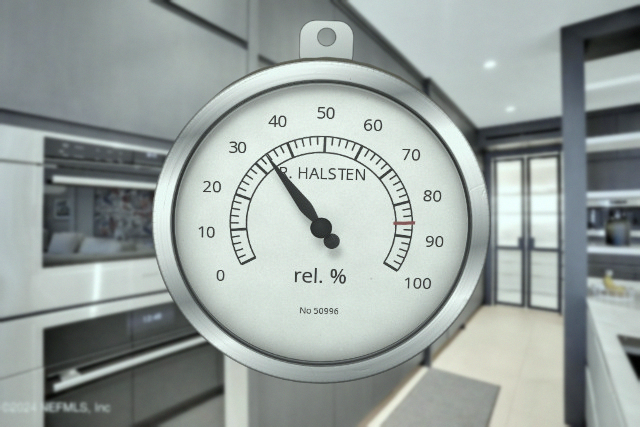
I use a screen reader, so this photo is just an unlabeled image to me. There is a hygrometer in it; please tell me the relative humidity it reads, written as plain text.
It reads 34 %
